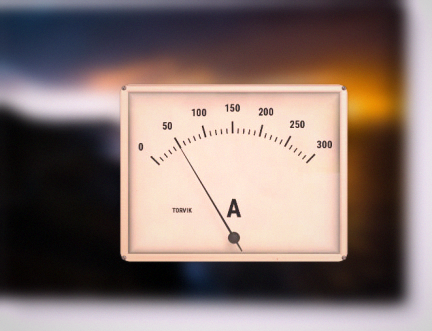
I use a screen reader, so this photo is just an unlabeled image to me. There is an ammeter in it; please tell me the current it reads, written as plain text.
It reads 50 A
